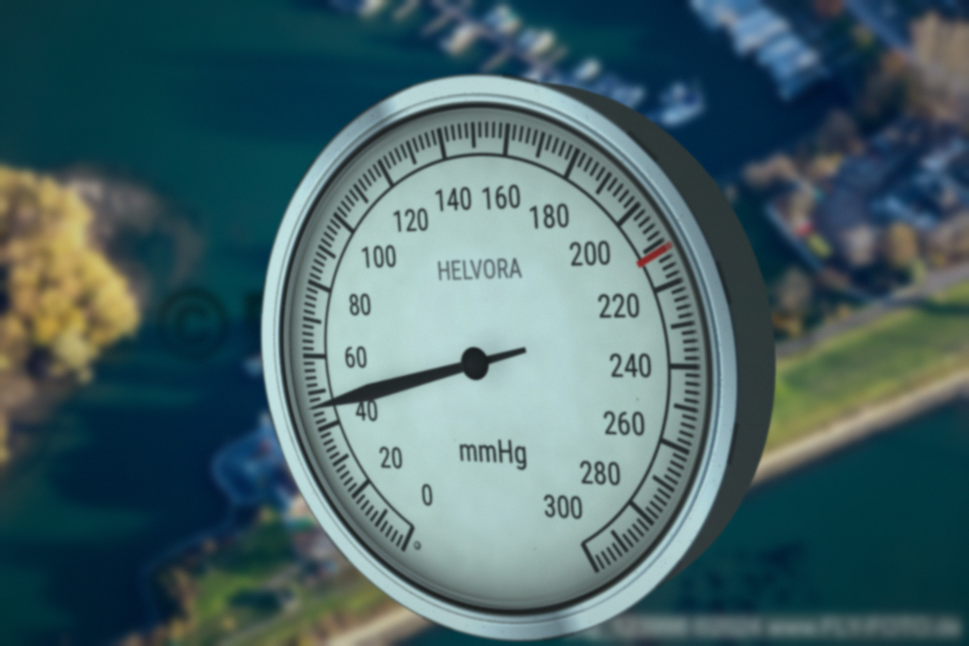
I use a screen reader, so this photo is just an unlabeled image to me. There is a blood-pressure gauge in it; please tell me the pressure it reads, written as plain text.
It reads 46 mmHg
